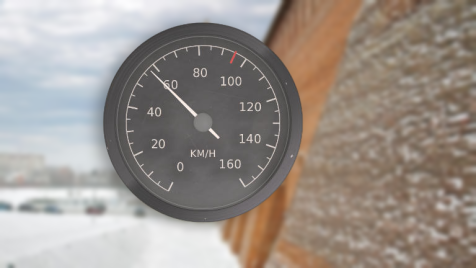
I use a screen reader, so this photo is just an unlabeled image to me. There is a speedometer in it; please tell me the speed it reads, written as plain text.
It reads 57.5 km/h
